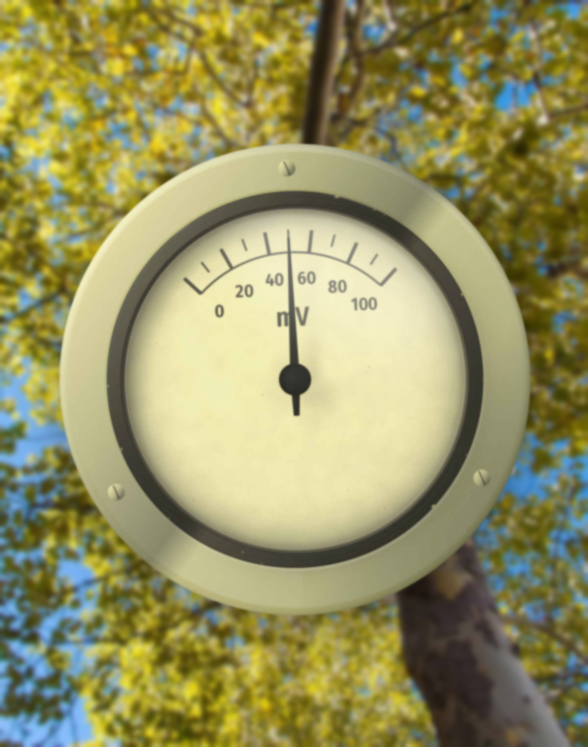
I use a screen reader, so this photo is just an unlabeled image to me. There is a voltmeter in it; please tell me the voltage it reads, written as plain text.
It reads 50 mV
